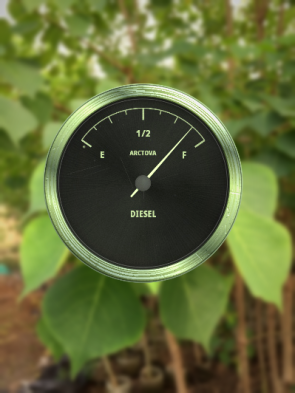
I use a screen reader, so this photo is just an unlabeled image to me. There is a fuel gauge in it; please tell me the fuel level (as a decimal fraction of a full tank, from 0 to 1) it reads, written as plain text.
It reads 0.875
